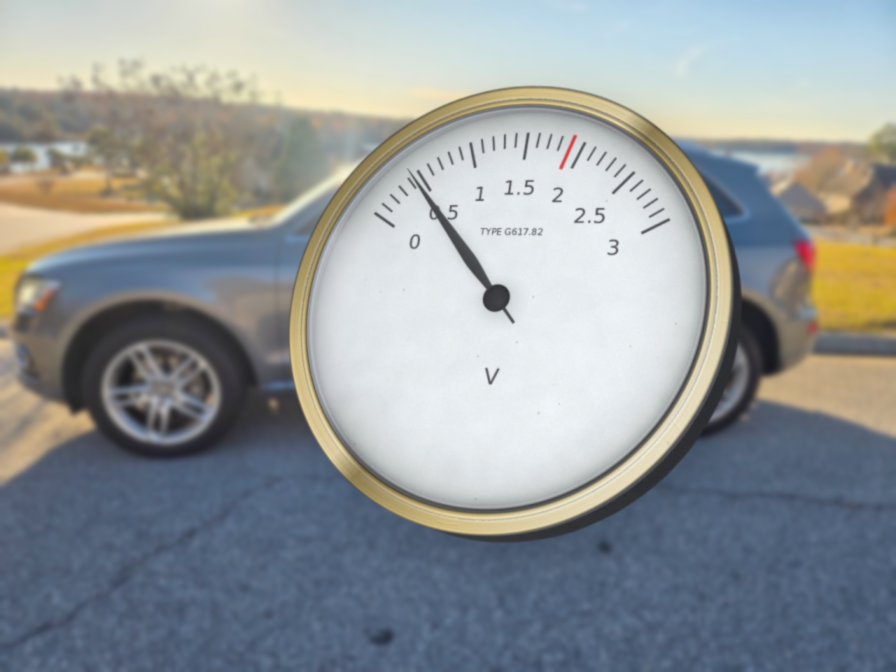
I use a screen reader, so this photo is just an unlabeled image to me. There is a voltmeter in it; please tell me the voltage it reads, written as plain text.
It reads 0.45 V
